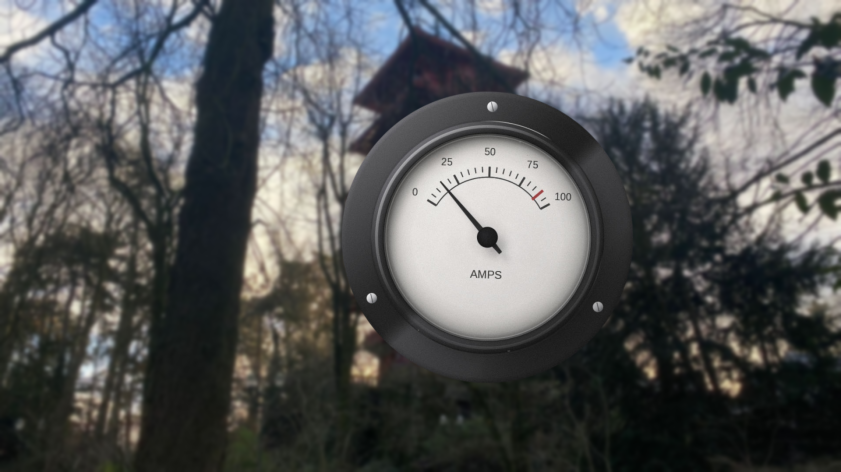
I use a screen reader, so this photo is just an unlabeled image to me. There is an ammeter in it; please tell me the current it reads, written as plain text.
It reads 15 A
